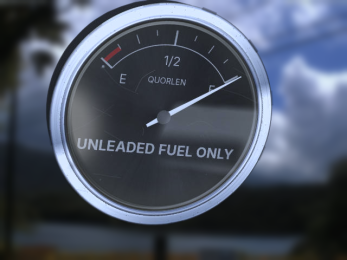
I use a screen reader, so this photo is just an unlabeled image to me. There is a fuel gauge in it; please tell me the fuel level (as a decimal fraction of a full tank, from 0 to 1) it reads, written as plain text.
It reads 1
